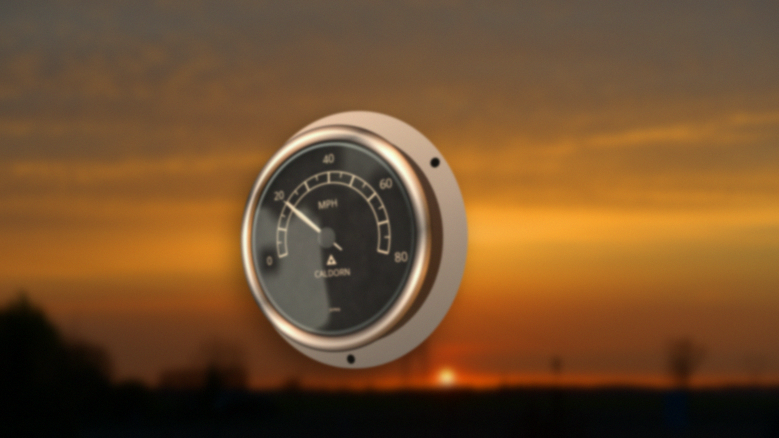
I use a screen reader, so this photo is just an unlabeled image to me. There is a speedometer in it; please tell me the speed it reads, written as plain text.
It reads 20 mph
